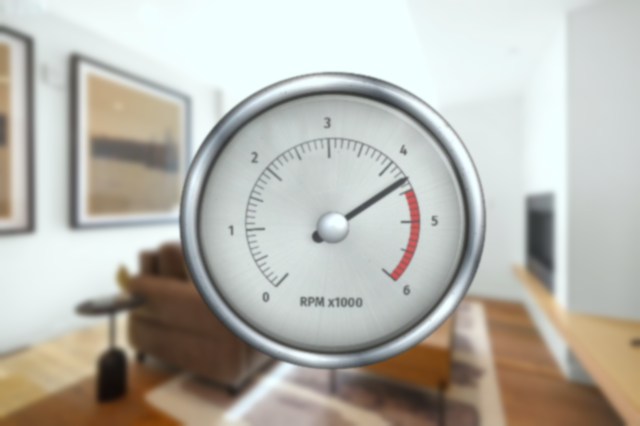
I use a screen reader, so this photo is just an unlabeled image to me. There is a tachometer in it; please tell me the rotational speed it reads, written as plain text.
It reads 4300 rpm
